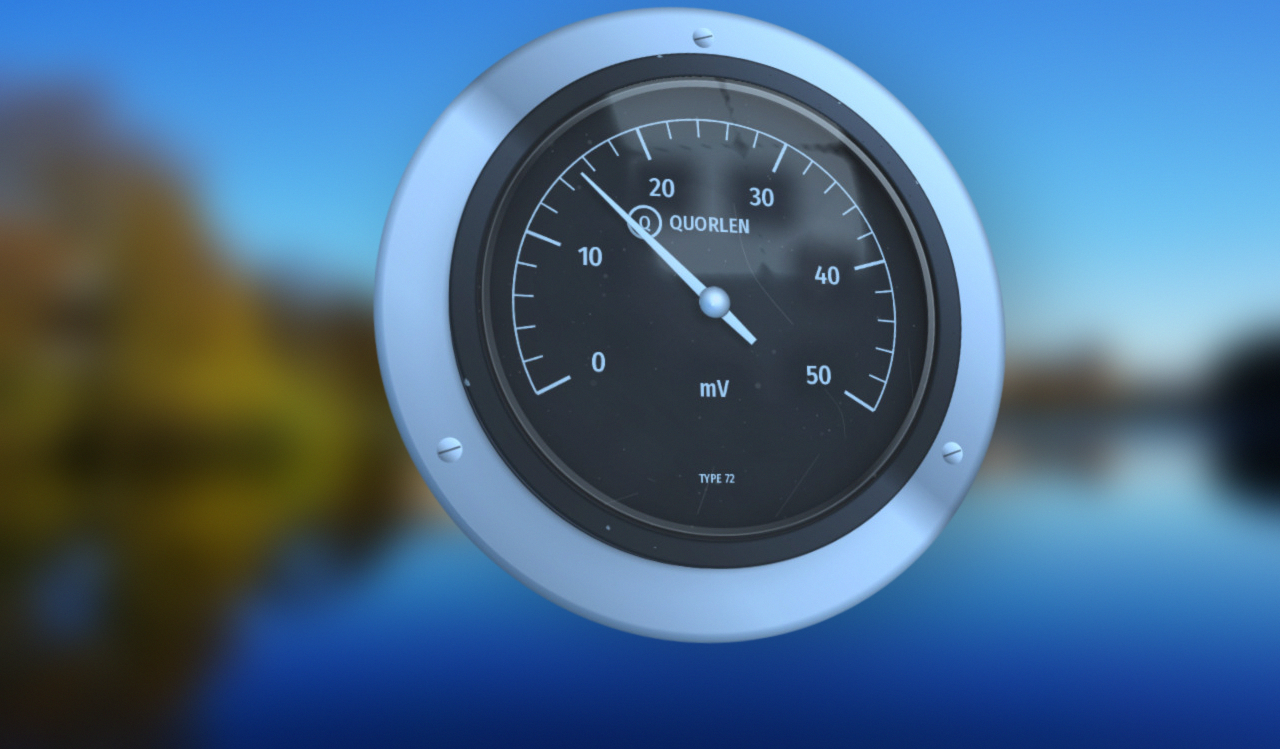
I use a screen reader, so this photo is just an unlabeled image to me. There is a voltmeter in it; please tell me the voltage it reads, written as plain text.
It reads 15 mV
